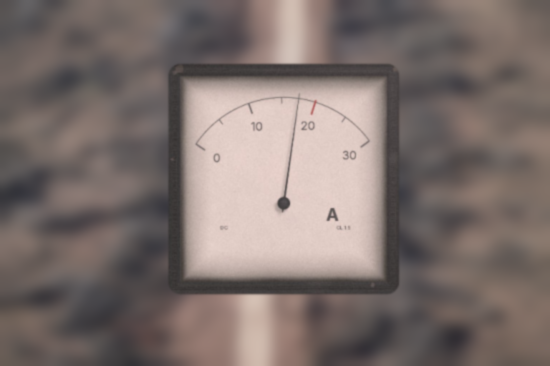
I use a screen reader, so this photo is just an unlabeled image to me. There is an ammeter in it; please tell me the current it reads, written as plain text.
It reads 17.5 A
